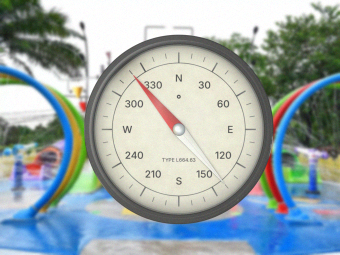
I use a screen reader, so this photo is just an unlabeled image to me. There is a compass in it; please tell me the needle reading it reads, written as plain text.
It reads 320 °
